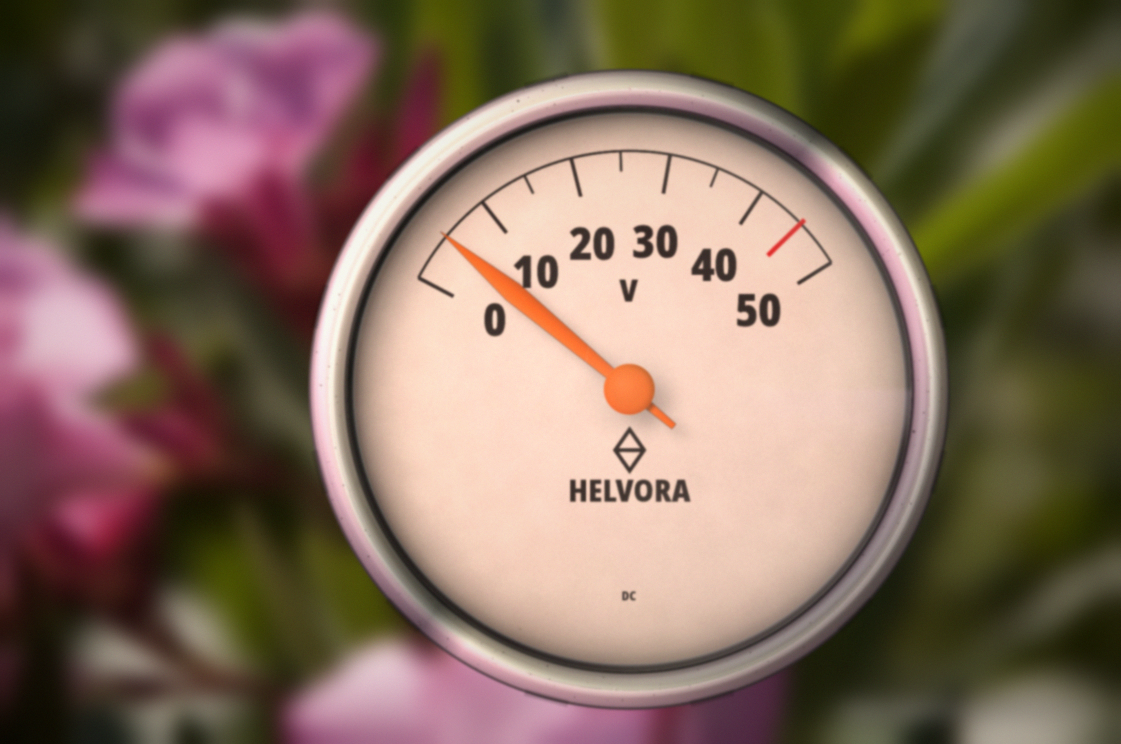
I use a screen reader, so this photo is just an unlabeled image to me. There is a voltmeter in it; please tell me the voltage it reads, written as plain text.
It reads 5 V
